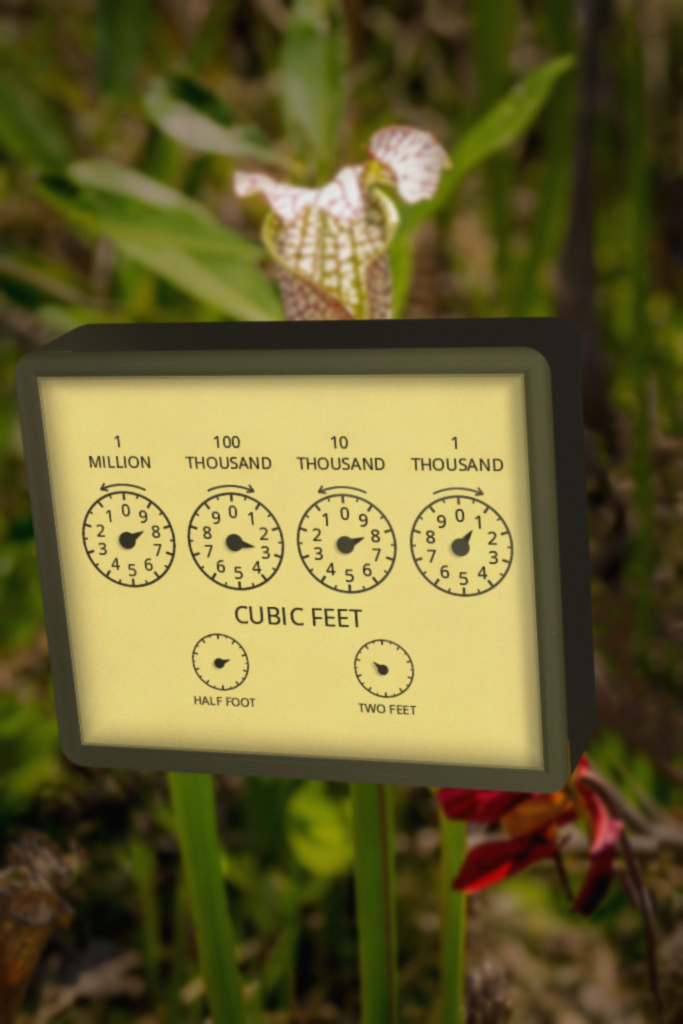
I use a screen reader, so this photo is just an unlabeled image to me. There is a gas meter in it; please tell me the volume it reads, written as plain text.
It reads 828100 ft³
